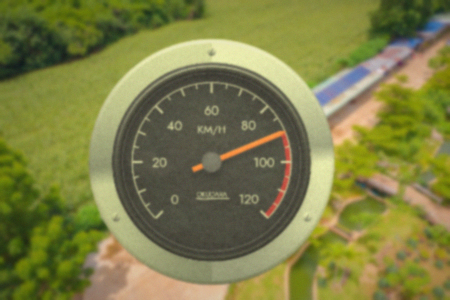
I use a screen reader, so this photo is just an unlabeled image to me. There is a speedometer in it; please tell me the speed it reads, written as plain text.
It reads 90 km/h
